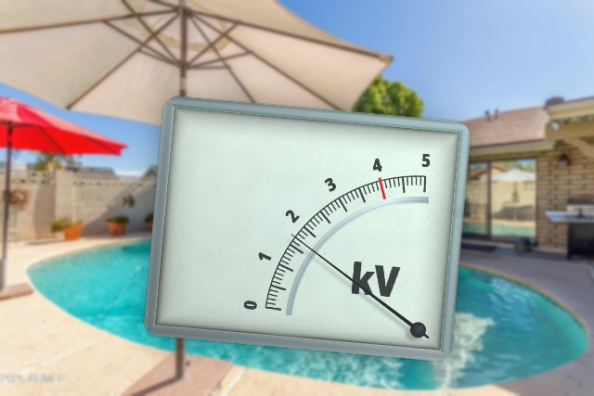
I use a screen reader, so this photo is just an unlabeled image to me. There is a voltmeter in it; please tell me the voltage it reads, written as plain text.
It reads 1.7 kV
